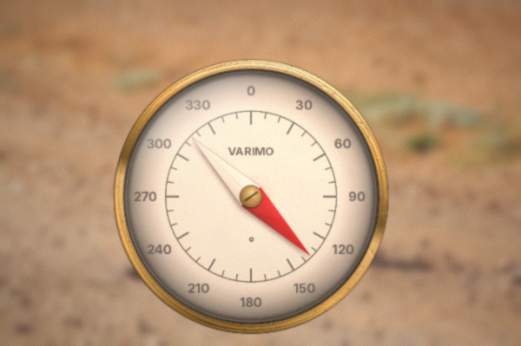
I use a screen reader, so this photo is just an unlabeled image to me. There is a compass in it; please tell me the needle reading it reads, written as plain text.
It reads 135 °
